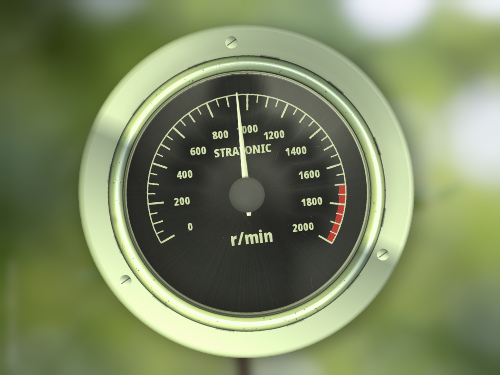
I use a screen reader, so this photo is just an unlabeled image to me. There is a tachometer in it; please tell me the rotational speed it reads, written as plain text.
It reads 950 rpm
